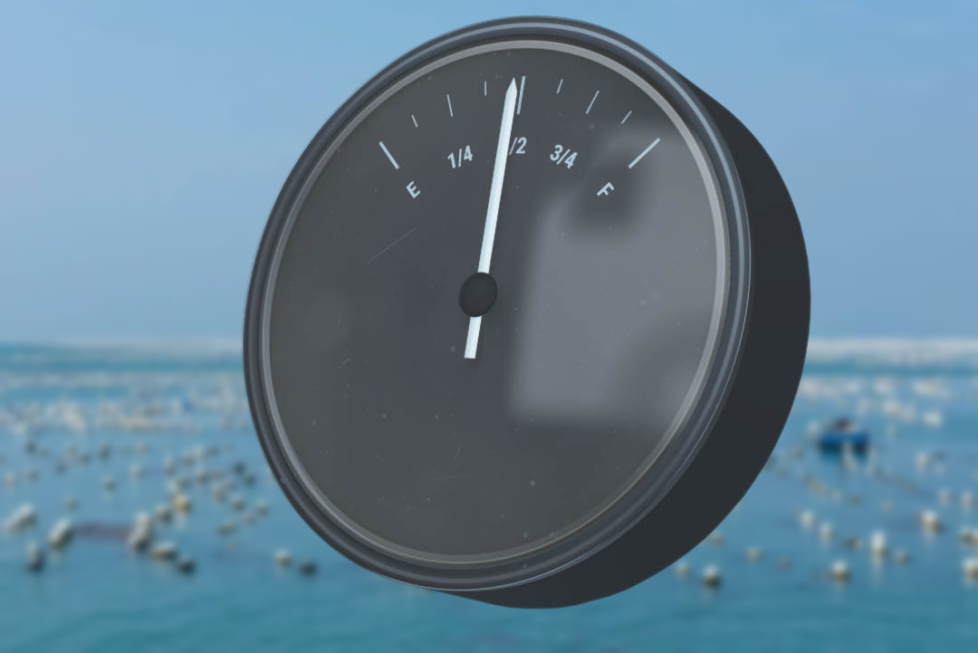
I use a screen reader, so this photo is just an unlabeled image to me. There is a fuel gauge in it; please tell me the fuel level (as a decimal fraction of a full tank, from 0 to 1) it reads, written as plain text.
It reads 0.5
